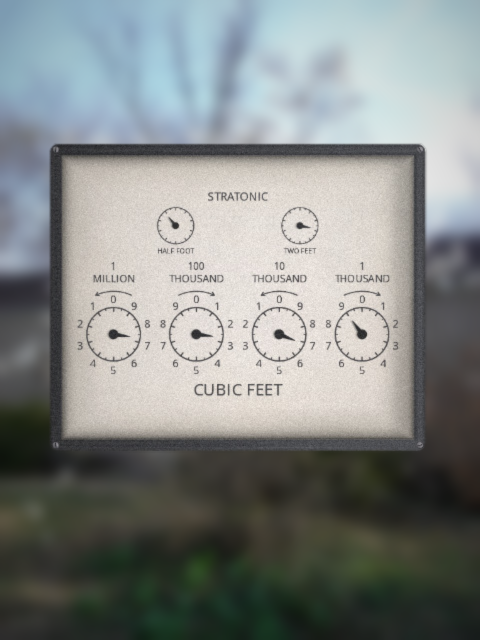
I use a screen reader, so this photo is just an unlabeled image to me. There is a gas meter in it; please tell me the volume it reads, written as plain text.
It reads 726900 ft³
